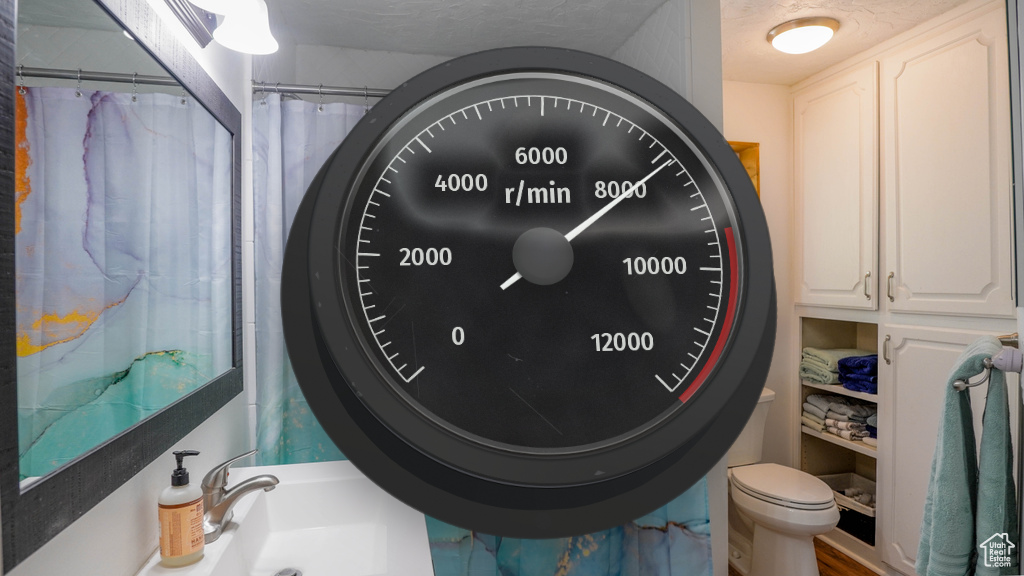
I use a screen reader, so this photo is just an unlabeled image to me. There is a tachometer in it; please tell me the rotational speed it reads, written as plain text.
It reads 8200 rpm
